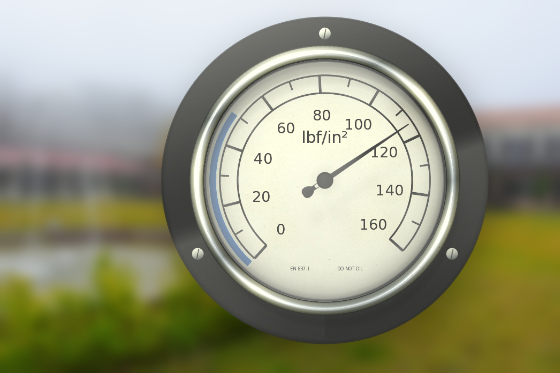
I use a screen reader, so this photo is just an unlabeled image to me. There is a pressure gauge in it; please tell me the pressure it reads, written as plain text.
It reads 115 psi
